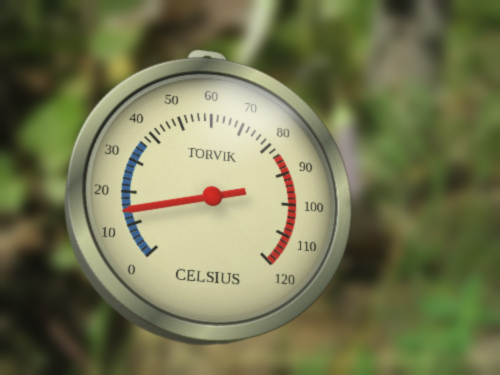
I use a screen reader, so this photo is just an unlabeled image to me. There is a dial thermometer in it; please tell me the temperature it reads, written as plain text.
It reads 14 °C
